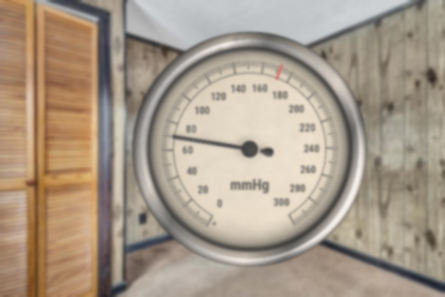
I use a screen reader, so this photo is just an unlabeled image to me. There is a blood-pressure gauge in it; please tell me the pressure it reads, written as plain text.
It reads 70 mmHg
